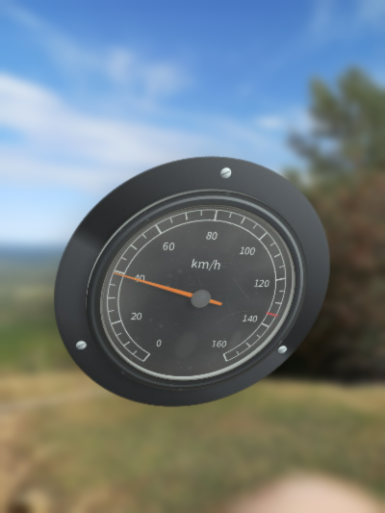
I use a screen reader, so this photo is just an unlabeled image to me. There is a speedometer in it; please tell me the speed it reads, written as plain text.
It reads 40 km/h
